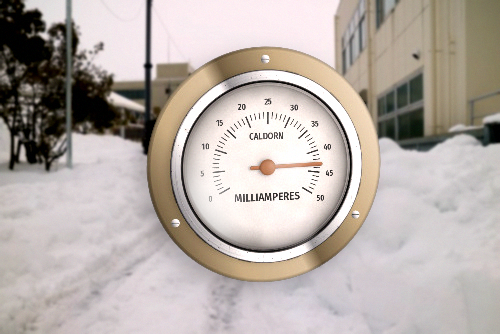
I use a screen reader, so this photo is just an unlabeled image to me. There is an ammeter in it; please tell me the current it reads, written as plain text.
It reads 43 mA
